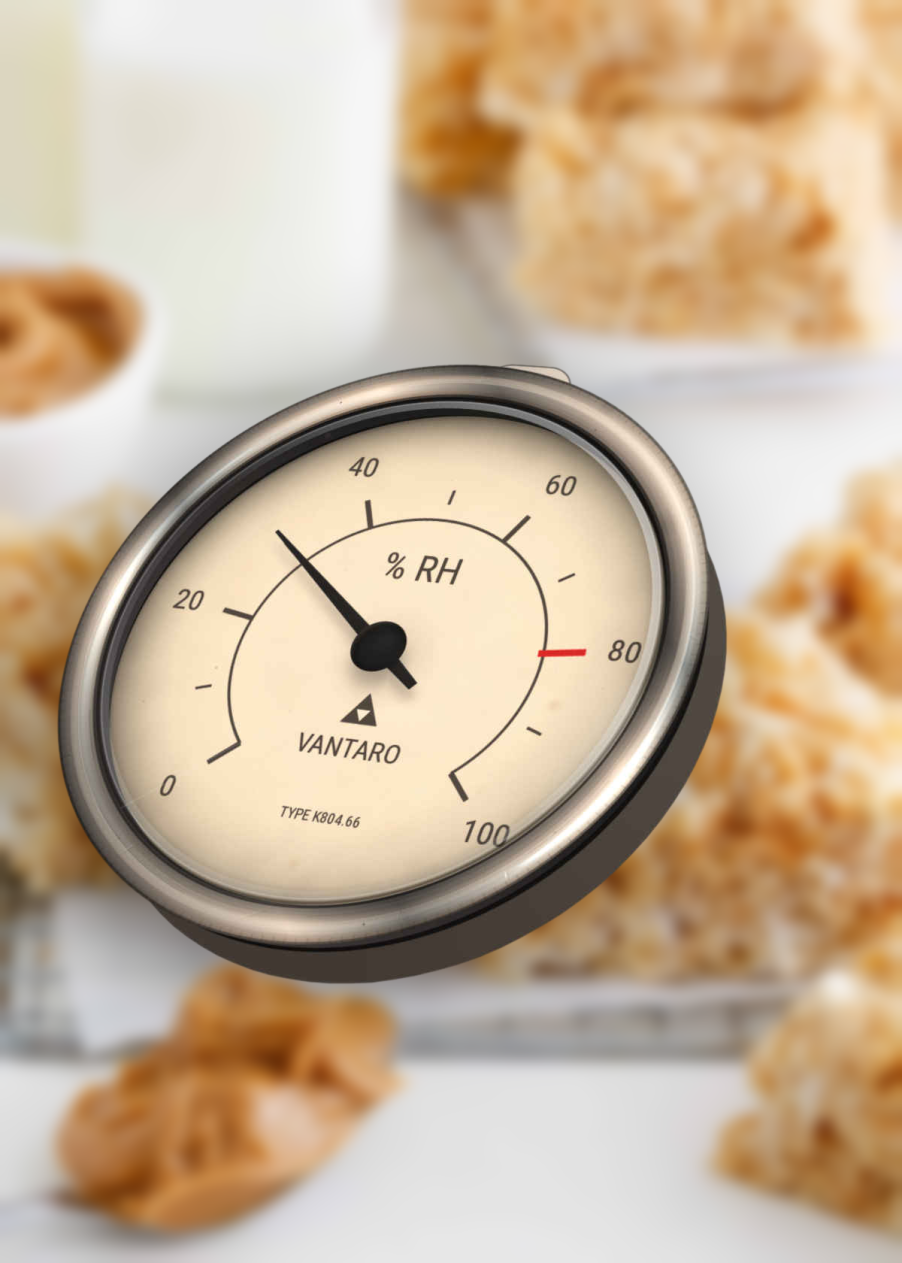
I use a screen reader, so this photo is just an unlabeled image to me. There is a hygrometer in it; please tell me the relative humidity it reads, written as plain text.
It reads 30 %
